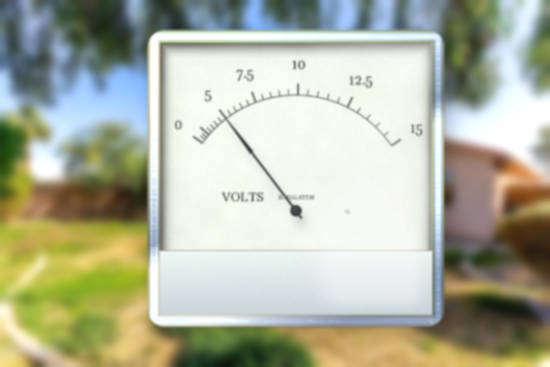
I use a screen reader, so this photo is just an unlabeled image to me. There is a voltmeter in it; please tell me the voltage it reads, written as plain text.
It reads 5 V
